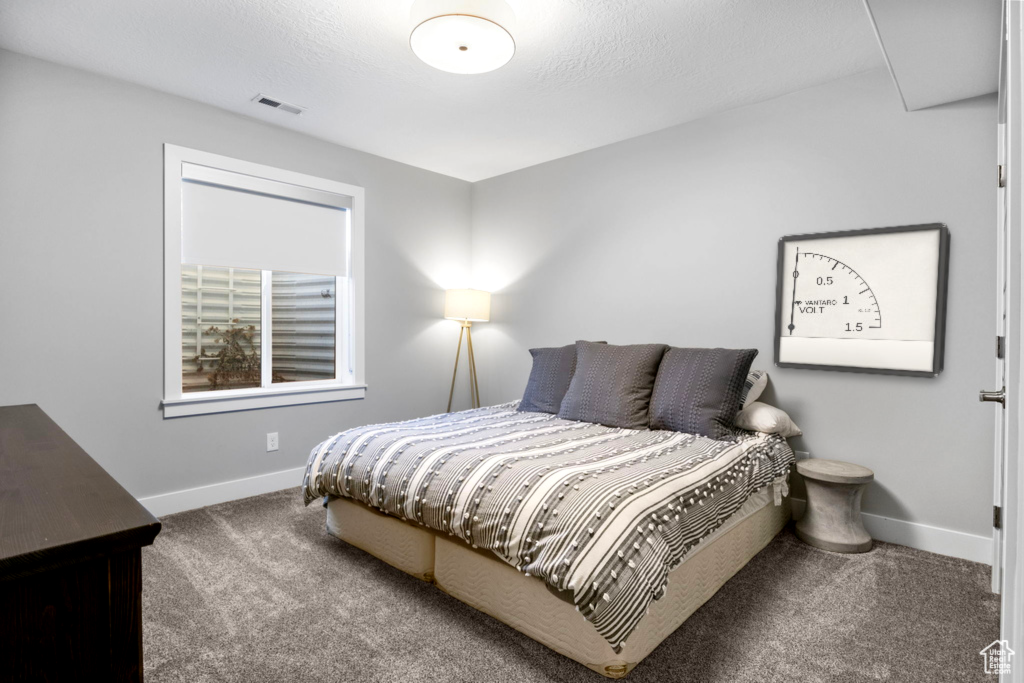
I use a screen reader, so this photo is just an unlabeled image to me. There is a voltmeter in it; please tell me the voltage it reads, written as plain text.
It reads 0 V
